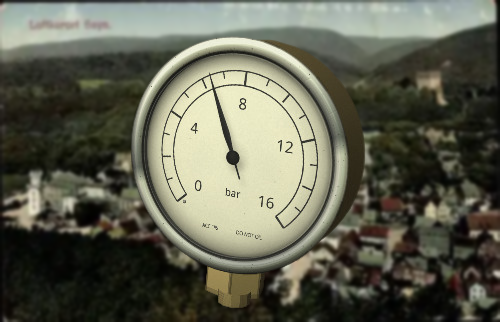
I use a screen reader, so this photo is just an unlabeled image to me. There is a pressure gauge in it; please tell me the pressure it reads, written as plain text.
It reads 6.5 bar
